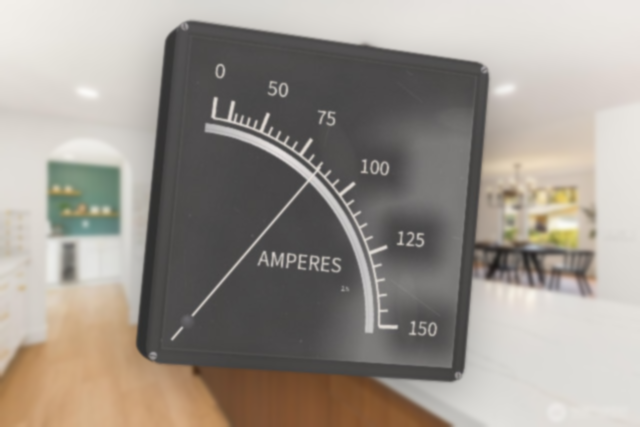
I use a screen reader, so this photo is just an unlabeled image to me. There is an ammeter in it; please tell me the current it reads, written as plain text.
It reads 85 A
